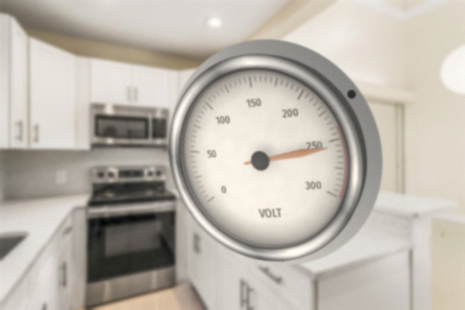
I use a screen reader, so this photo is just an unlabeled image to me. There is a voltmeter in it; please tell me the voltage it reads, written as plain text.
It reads 255 V
